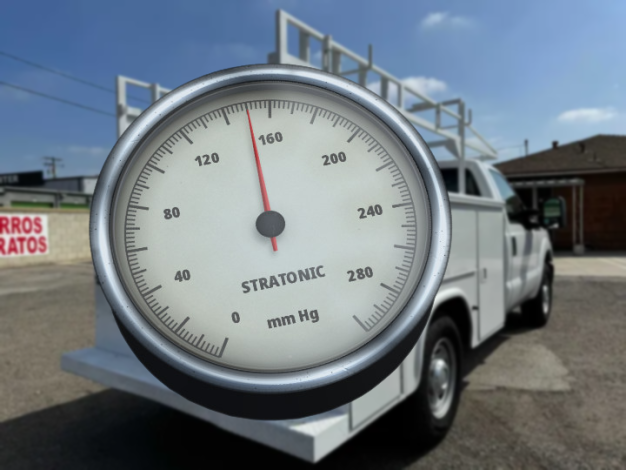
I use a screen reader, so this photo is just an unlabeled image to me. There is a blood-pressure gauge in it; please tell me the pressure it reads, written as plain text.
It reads 150 mmHg
